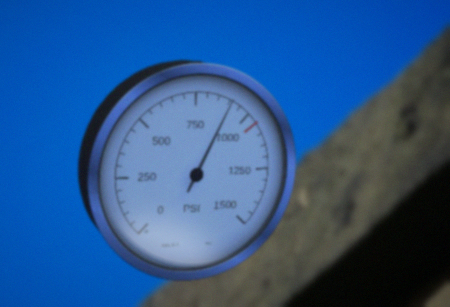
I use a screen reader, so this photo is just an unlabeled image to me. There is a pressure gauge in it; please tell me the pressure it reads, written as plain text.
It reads 900 psi
